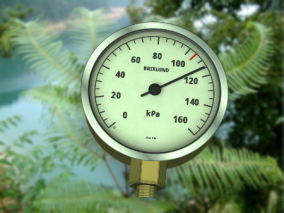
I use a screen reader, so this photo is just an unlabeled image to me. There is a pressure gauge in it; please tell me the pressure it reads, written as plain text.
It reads 115 kPa
